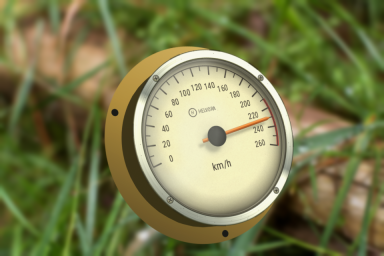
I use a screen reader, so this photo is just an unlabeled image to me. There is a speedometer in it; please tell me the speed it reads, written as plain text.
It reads 230 km/h
